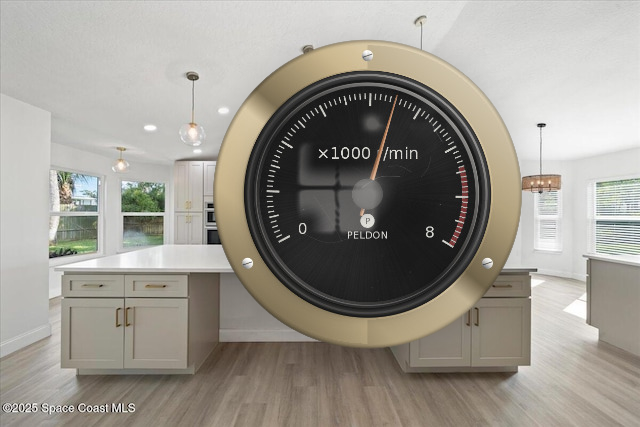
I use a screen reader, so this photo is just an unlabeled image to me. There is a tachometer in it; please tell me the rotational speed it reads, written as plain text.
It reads 4500 rpm
